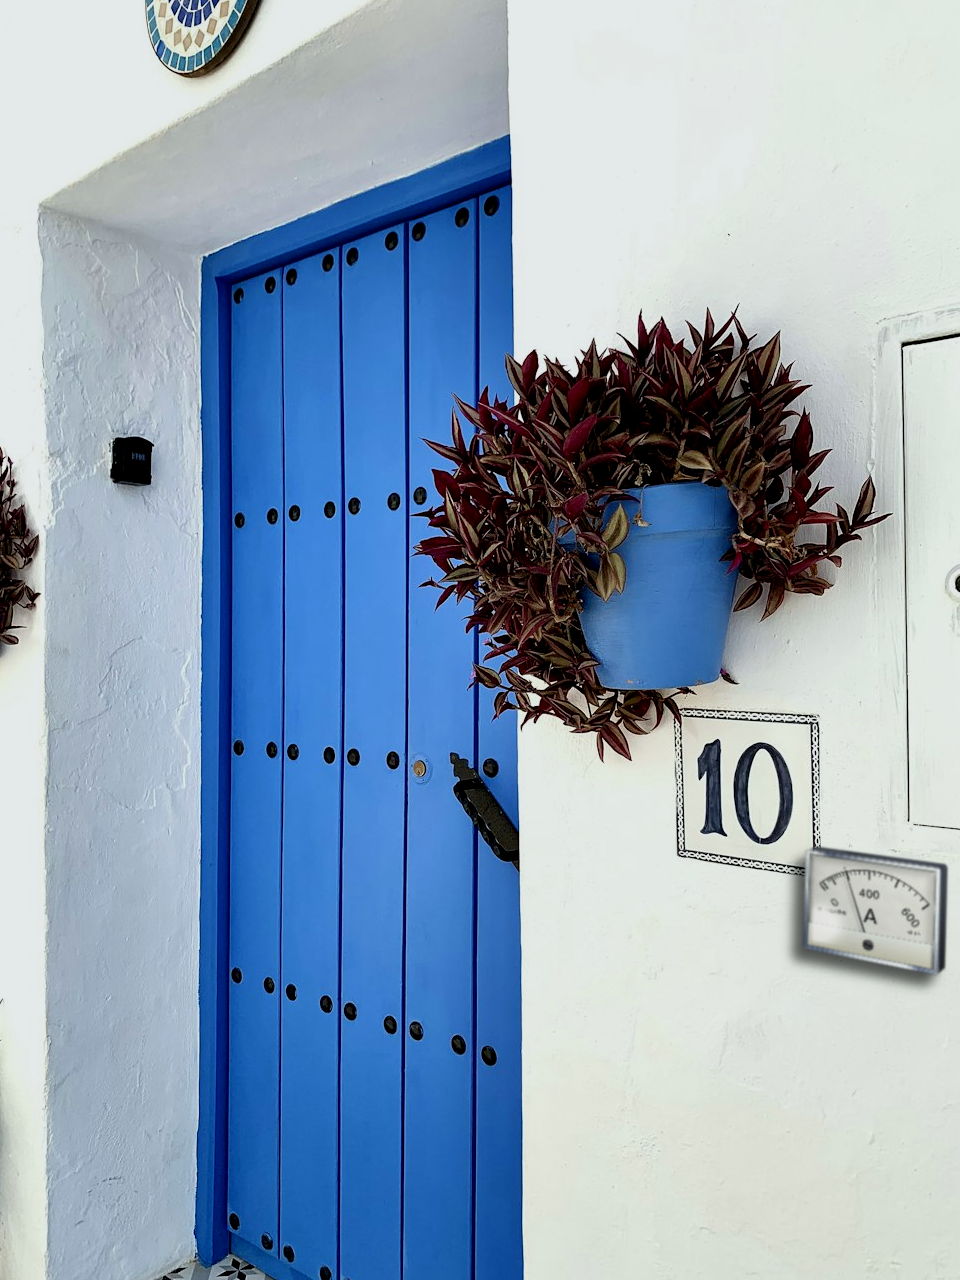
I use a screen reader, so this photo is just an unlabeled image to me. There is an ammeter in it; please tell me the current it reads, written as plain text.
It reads 300 A
